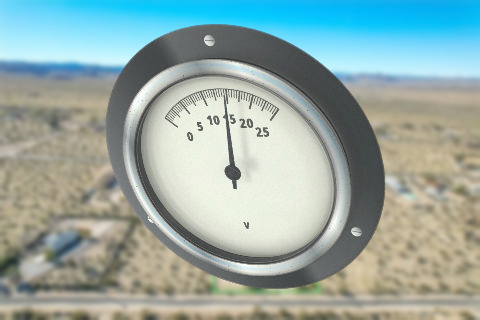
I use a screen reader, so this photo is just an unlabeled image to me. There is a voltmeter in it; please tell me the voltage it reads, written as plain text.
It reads 15 V
